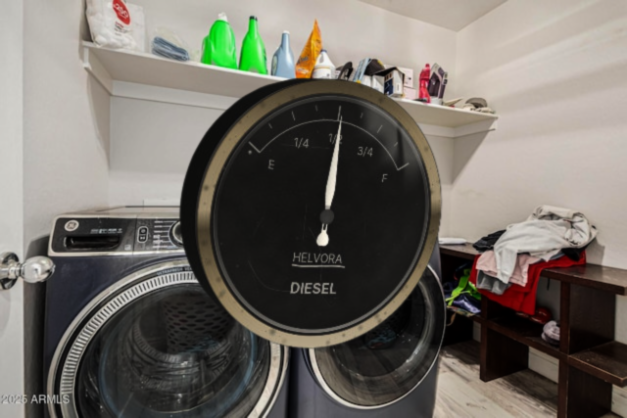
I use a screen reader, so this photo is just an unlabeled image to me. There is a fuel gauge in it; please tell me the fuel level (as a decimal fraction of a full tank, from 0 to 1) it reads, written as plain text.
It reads 0.5
